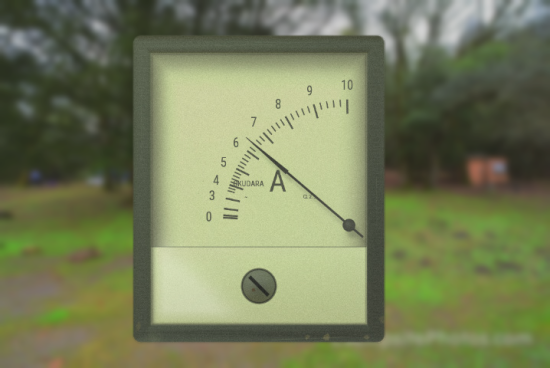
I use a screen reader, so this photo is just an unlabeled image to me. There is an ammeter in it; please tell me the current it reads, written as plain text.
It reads 6.4 A
